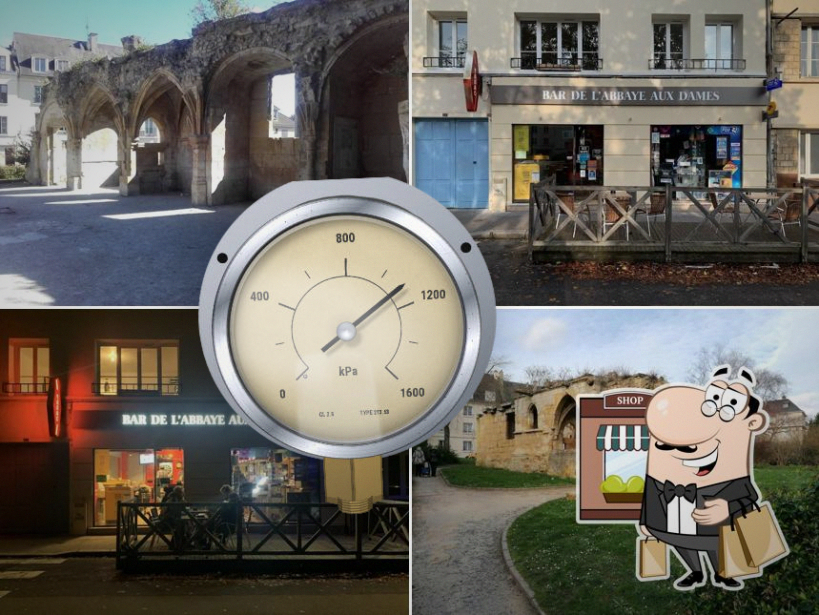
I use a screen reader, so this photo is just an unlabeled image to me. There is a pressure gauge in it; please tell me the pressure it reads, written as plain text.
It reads 1100 kPa
